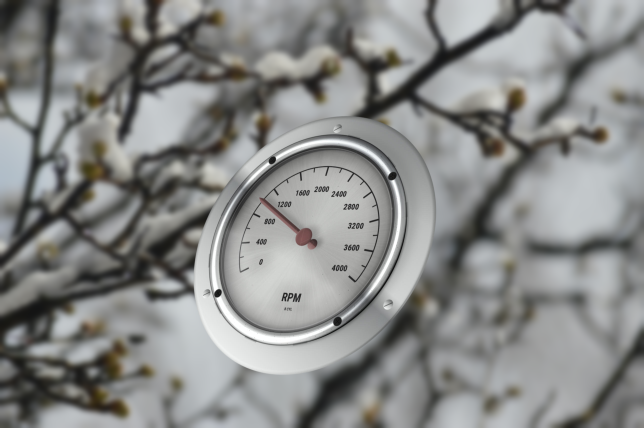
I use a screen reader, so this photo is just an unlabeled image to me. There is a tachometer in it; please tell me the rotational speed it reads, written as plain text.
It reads 1000 rpm
